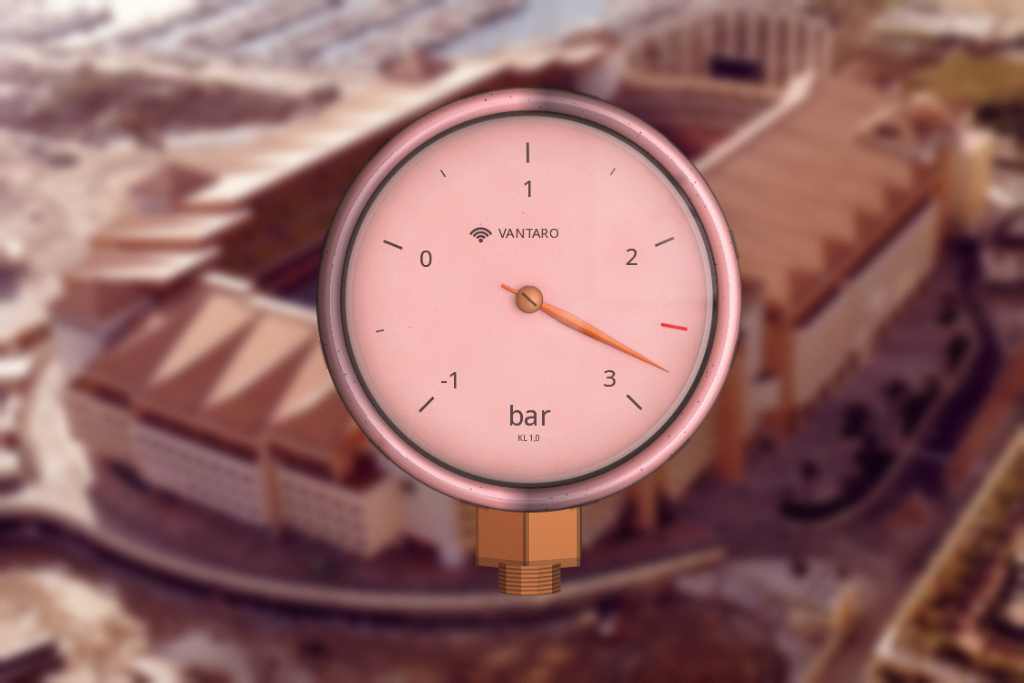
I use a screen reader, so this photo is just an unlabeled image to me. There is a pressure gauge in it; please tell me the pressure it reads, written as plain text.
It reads 2.75 bar
